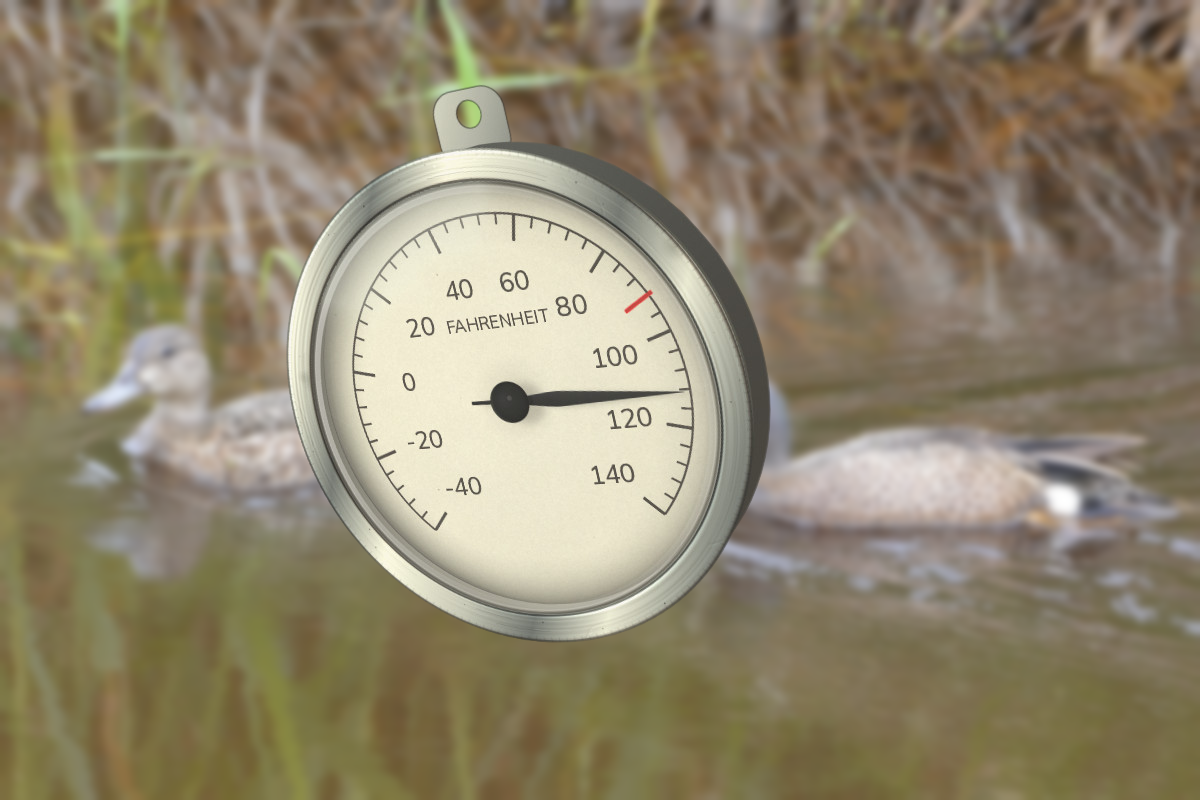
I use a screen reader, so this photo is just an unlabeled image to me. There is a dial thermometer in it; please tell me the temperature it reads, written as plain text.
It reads 112 °F
